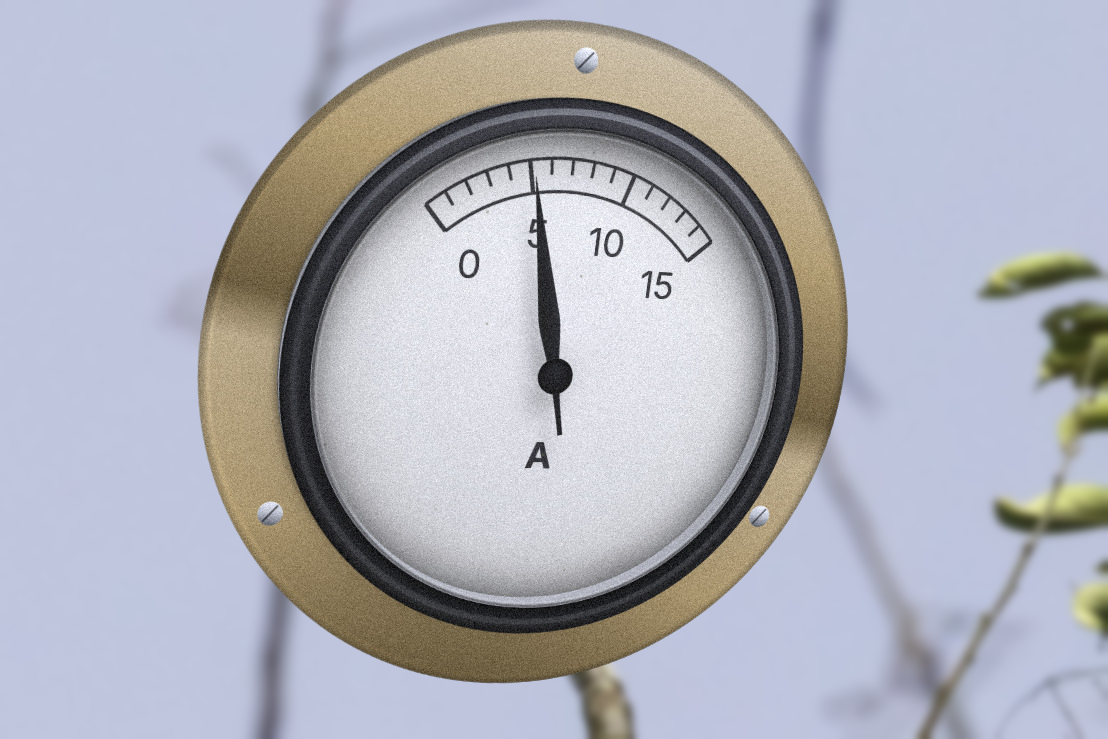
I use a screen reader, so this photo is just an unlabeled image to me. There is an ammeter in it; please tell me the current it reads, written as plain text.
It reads 5 A
